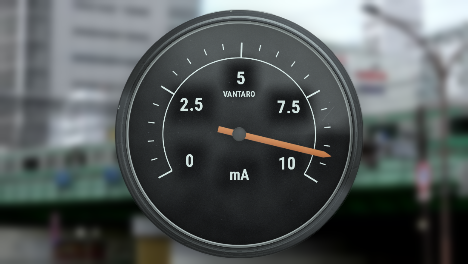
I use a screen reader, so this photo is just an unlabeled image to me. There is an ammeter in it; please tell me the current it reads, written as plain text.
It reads 9.25 mA
